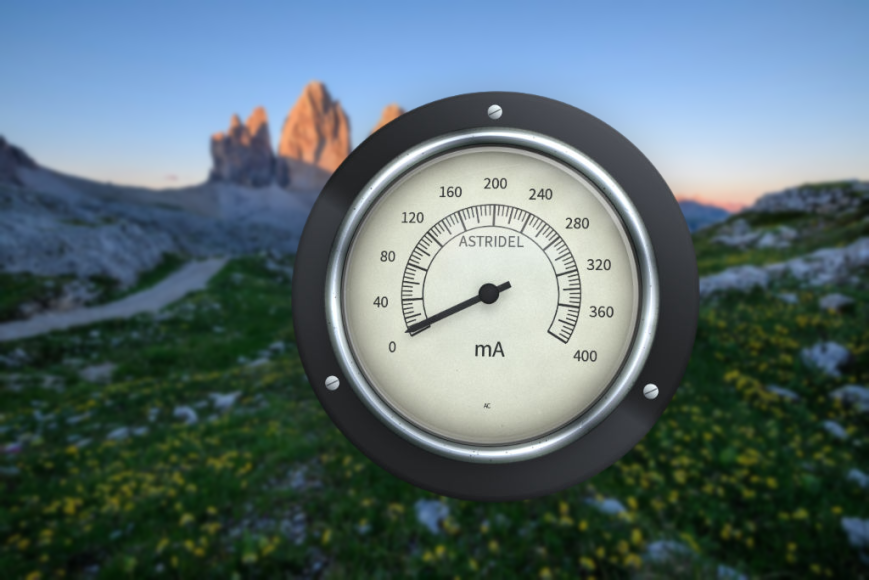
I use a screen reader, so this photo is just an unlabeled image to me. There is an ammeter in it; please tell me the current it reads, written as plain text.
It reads 5 mA
